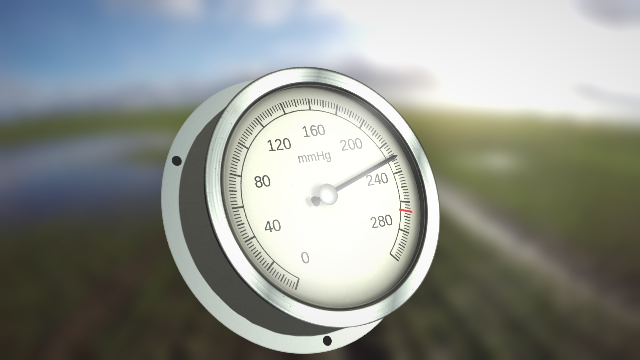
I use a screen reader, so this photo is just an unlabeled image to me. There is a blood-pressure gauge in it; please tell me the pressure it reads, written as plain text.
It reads 230 mmHg
